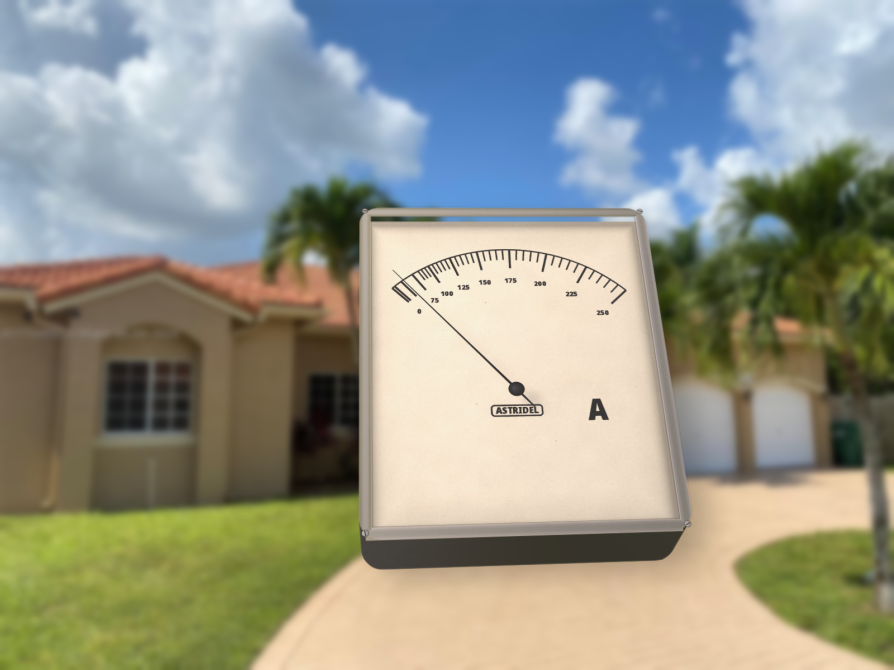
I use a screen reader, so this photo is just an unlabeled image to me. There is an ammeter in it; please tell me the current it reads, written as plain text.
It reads 50 A
